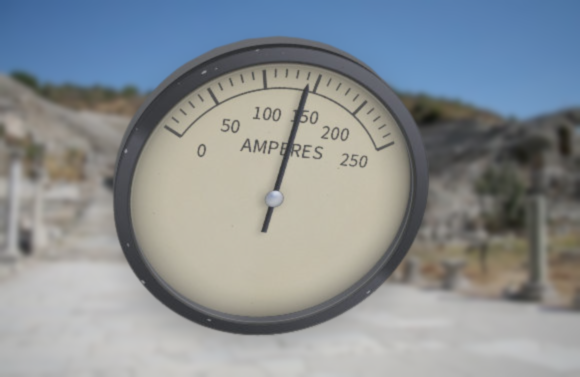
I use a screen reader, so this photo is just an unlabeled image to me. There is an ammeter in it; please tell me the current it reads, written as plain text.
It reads 140 A
